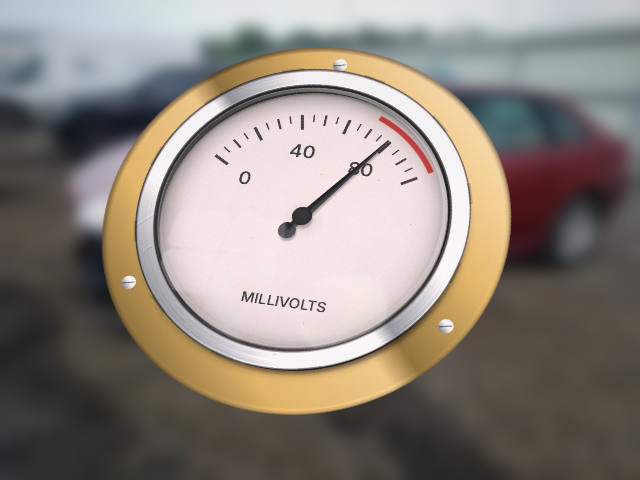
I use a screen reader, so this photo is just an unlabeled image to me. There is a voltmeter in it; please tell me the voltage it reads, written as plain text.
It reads 80 mV
